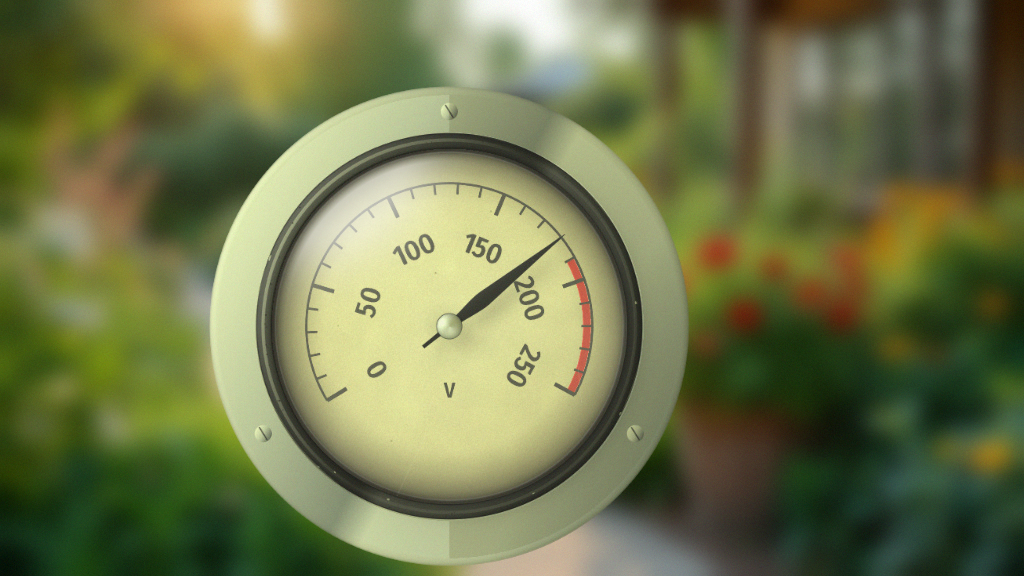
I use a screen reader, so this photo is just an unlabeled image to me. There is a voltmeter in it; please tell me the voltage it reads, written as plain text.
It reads 180 V
